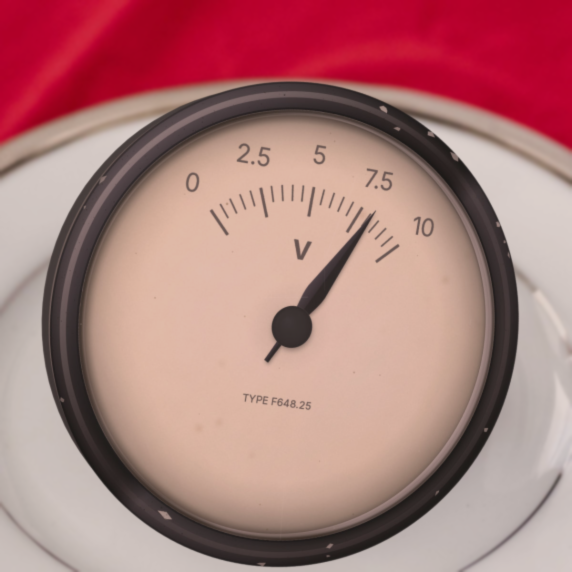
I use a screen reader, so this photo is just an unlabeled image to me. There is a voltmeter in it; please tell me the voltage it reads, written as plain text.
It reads 8 V
